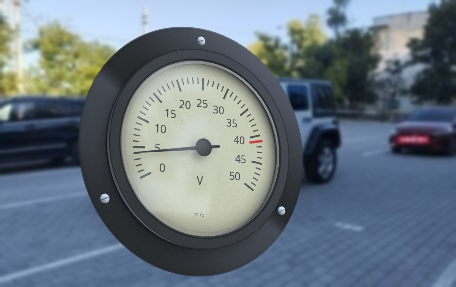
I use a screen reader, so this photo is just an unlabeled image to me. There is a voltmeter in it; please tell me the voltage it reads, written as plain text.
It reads 4 V
